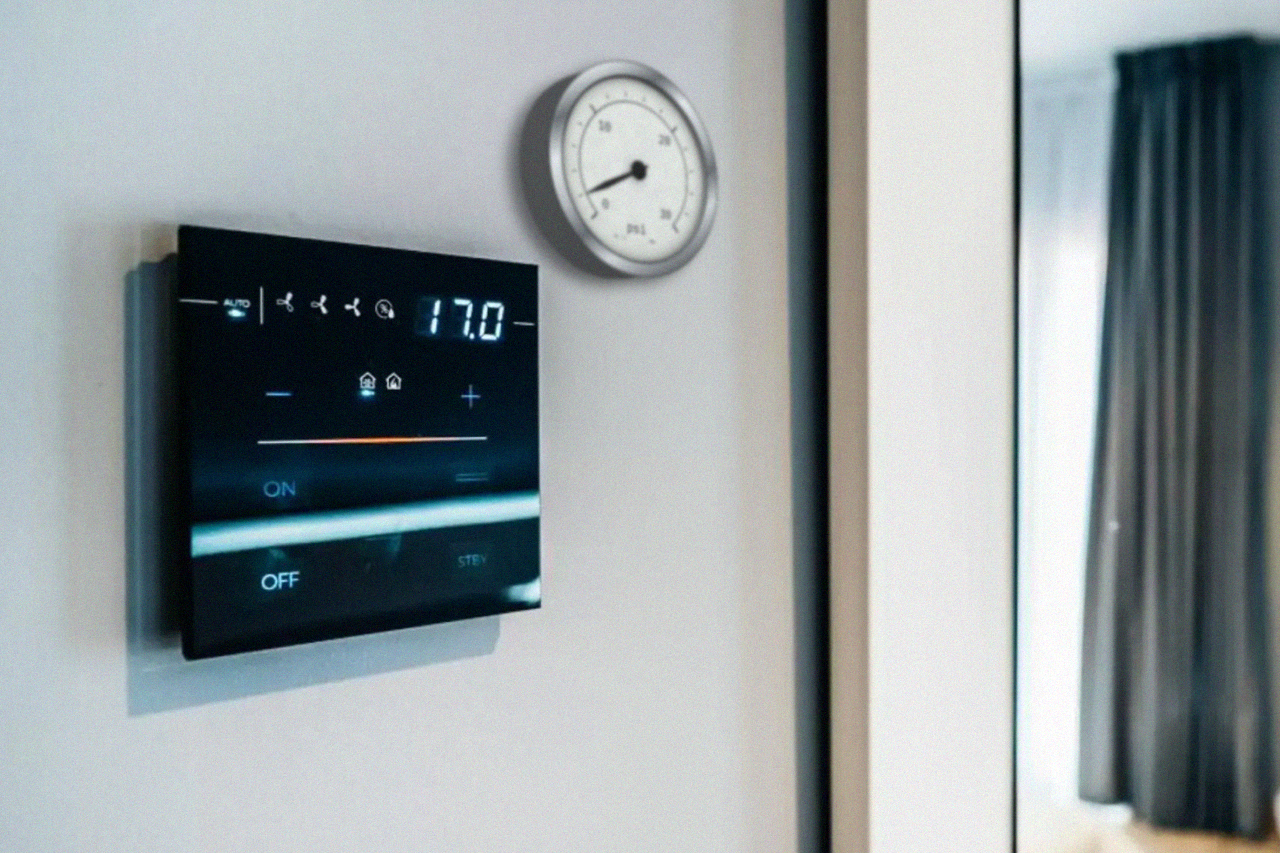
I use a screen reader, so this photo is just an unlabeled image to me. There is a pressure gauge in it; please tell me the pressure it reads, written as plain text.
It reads 2 psi
